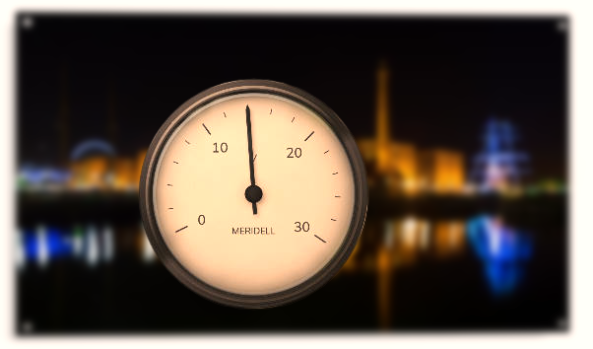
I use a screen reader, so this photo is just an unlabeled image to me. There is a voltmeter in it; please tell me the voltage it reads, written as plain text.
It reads 14 V
